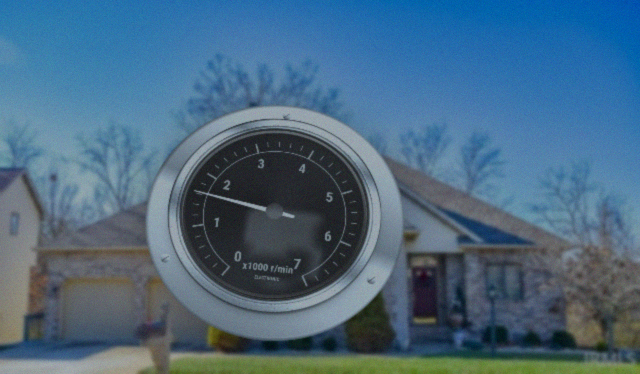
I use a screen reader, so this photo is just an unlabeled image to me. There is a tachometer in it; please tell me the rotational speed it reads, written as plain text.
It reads 1600 rpm
